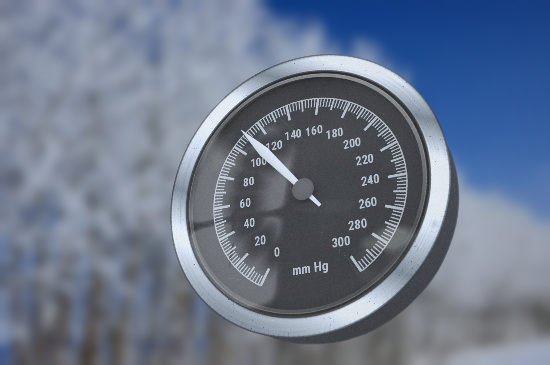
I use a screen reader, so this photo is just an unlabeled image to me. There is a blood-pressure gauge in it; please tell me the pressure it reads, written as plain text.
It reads 110 mmHg
